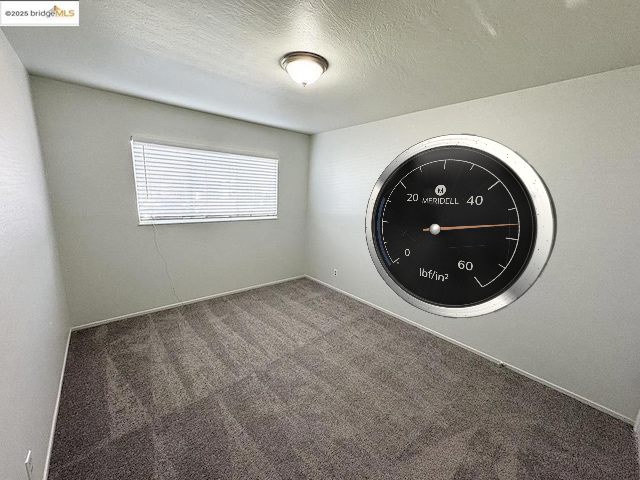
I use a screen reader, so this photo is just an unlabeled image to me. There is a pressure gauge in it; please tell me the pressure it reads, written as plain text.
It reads 47.5 psi
